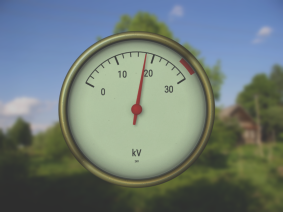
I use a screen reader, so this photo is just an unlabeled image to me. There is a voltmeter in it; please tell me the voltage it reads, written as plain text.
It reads 18 kV
